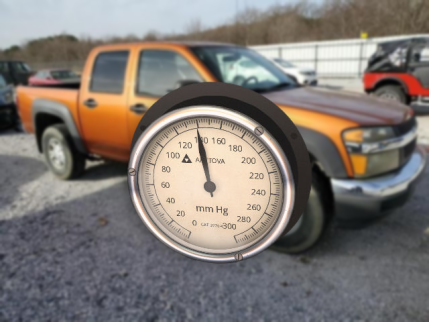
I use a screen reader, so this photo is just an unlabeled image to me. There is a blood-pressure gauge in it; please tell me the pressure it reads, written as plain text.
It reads 140 mmHg
